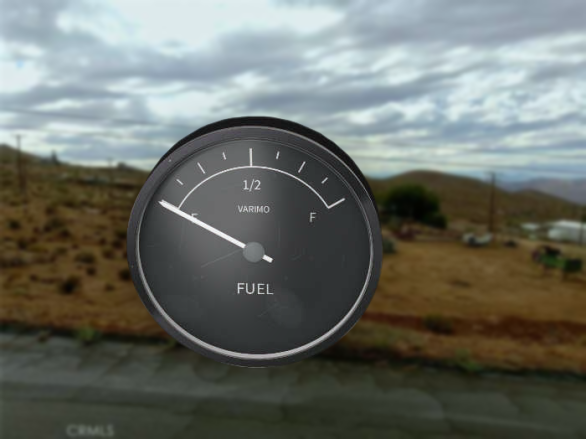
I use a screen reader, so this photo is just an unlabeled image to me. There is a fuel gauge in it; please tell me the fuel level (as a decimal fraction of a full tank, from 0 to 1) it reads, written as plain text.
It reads 0
